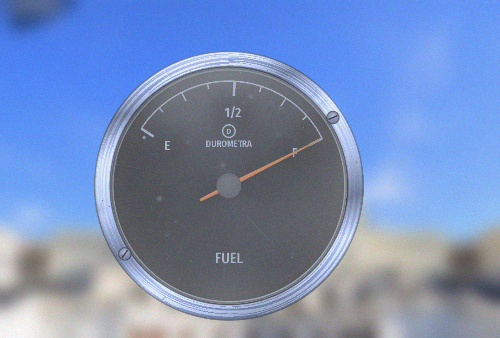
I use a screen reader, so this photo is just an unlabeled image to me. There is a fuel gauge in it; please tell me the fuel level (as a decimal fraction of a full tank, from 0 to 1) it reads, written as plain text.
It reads 1
